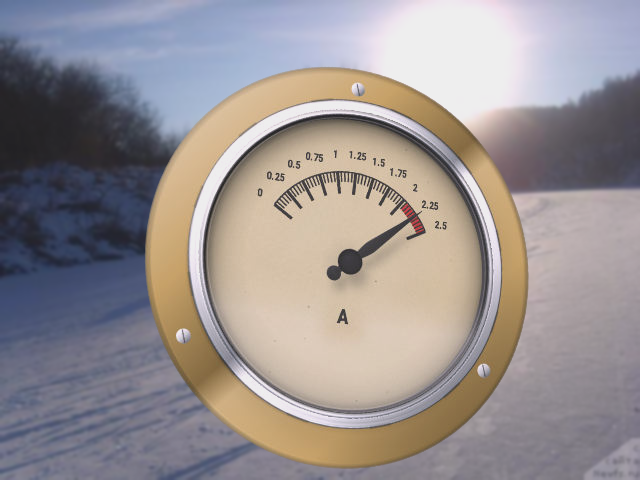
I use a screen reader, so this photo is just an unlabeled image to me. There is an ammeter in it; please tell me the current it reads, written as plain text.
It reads 2.25 A
